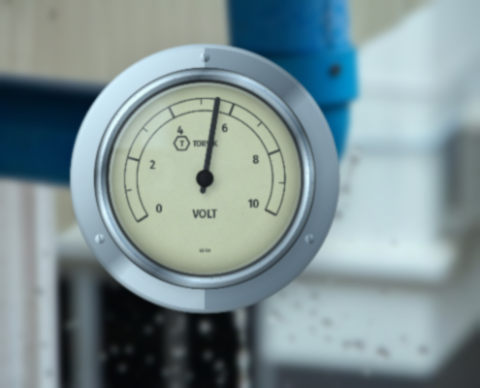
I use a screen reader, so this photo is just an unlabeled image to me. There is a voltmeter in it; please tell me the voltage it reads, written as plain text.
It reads 5.5 V
